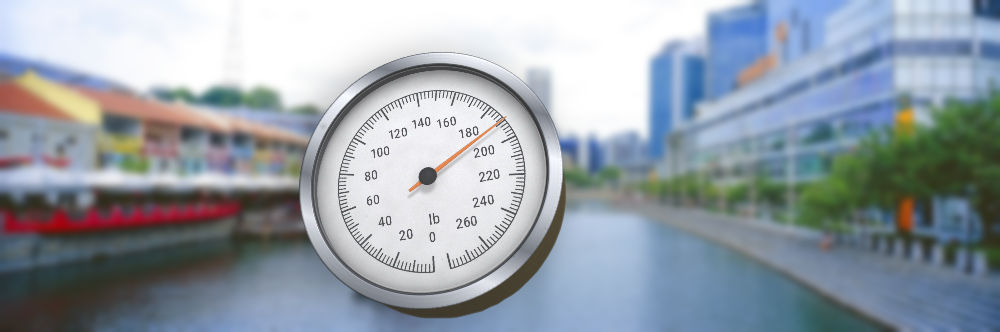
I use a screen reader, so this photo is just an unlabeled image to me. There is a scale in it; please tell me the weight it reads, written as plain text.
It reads 190 lb
